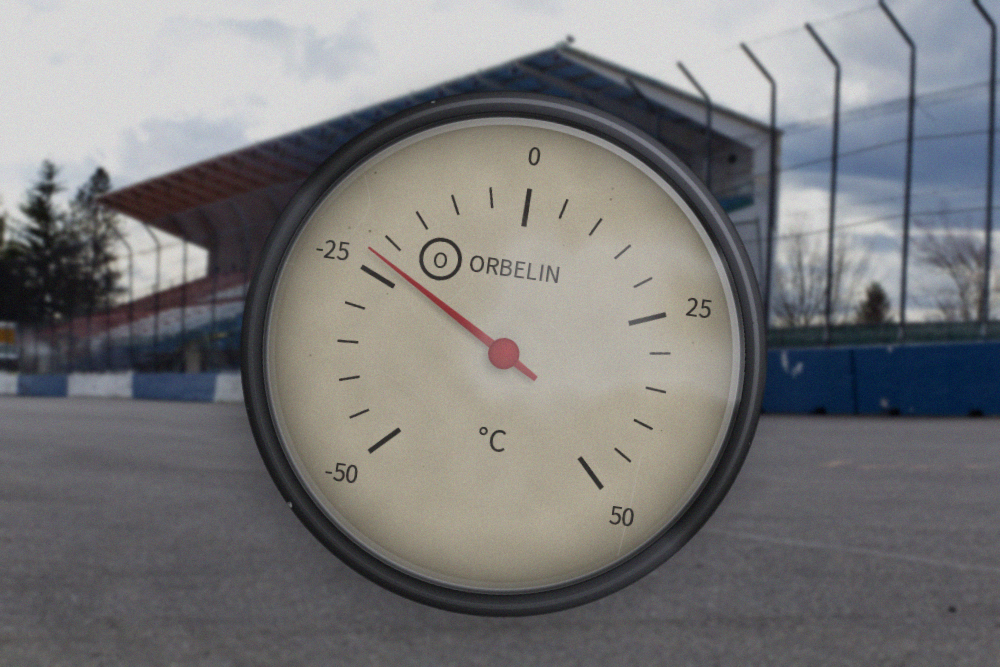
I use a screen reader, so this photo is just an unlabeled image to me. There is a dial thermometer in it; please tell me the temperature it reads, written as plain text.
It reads -22.5 °C
